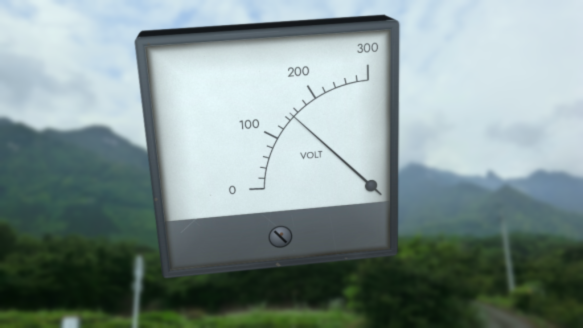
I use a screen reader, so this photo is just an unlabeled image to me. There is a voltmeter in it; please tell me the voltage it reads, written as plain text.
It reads 150 V
